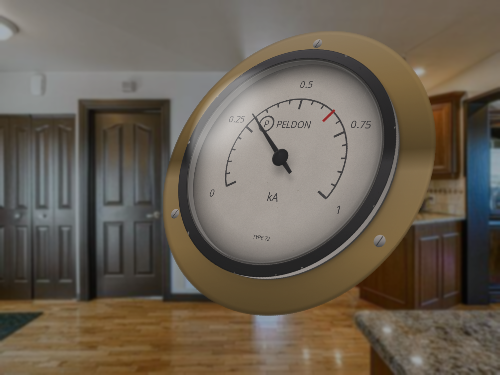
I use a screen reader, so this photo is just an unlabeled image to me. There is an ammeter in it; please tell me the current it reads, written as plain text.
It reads 0.3 kA
